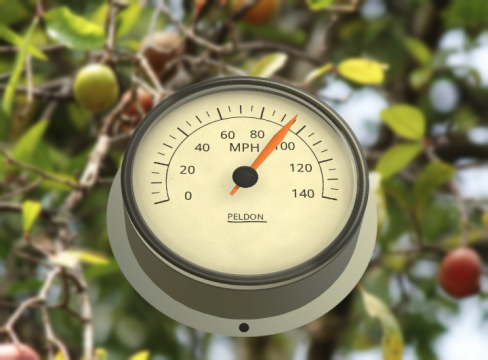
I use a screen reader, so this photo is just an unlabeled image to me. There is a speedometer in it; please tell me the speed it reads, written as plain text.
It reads 95 mph
